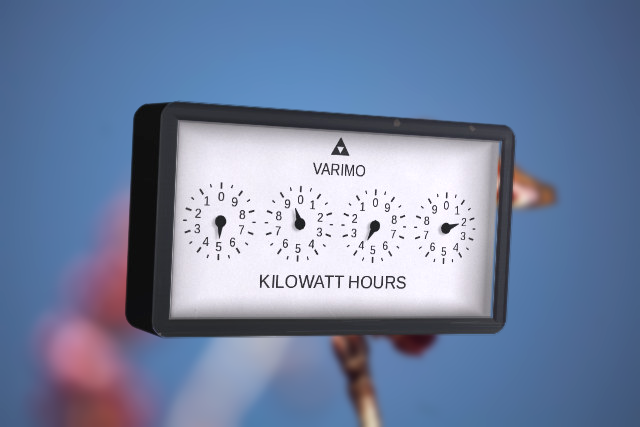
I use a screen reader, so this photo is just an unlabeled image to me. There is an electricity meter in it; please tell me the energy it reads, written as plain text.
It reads 4942 kWh
